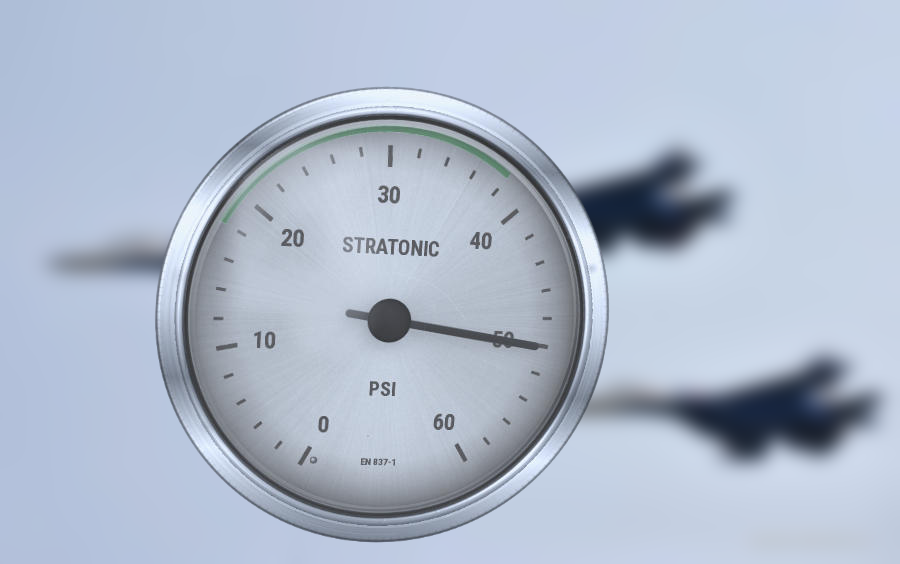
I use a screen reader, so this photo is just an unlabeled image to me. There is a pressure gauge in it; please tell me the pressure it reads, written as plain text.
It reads 50 psi
